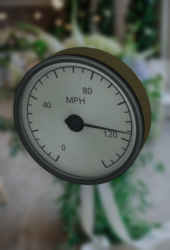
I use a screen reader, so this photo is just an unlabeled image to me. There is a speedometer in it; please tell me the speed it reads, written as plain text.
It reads 115 mph
